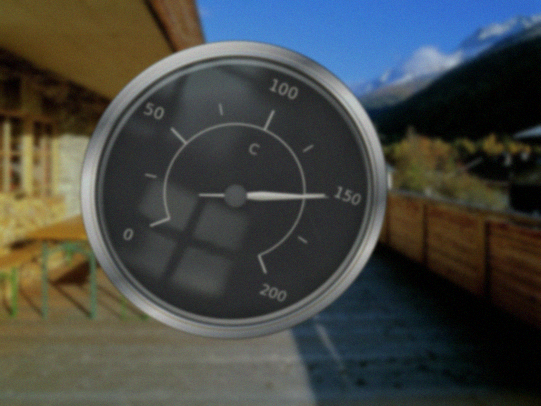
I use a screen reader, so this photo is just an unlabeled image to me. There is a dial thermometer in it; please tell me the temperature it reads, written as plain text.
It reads 150 °C
